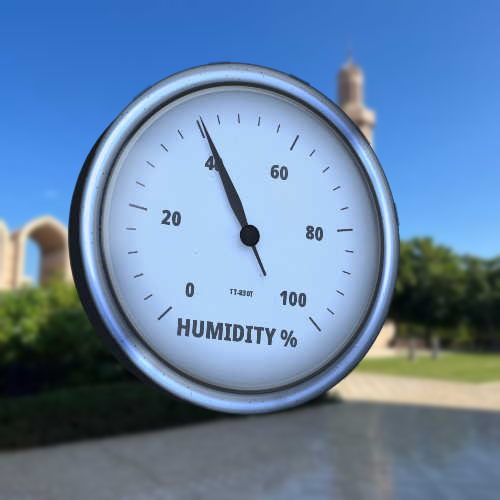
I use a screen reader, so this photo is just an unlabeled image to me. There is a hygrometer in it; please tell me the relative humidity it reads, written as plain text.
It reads 40 %
